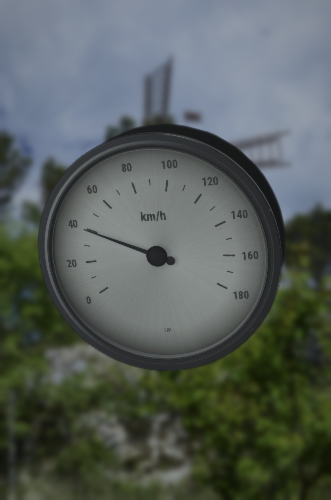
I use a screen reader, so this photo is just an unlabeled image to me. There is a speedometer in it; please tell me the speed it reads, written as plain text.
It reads 40 km/h
